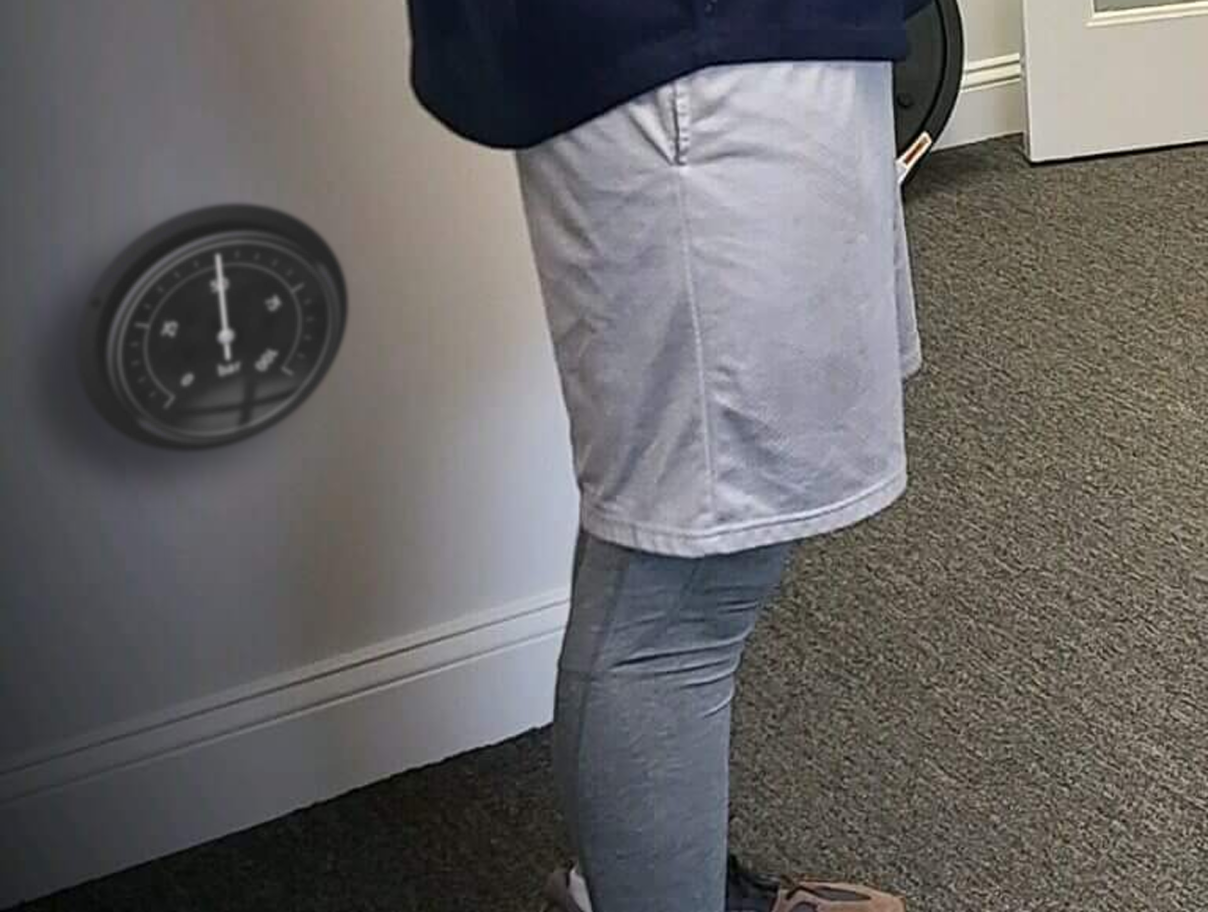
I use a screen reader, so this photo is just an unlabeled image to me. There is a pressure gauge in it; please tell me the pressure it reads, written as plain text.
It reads 50 bar
